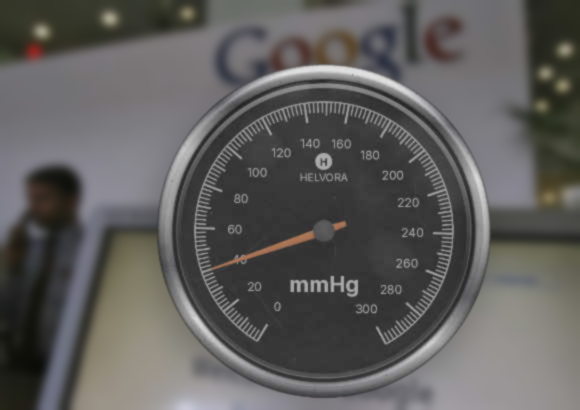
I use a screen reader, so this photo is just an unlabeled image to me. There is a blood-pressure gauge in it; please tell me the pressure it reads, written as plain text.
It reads 40 mmHg
